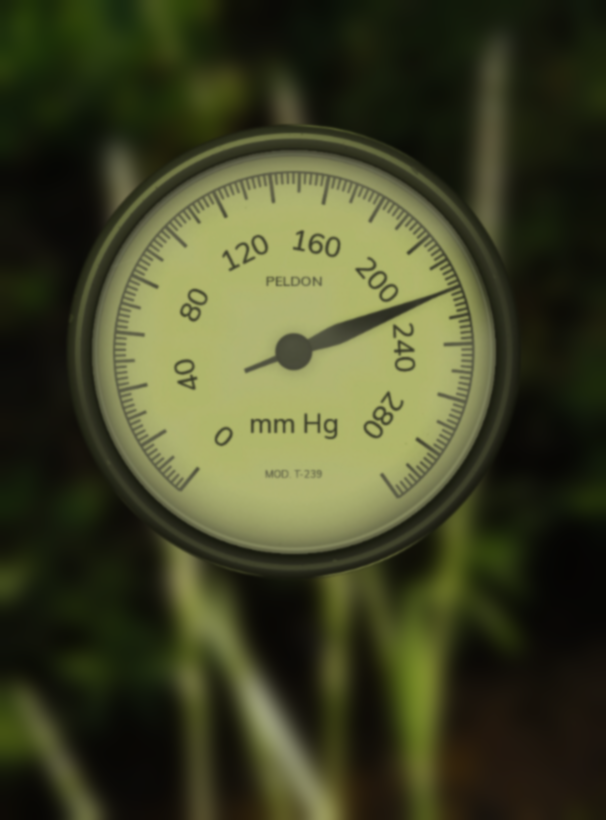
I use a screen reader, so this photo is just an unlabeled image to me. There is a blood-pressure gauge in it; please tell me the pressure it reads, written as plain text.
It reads 220 mmHg
